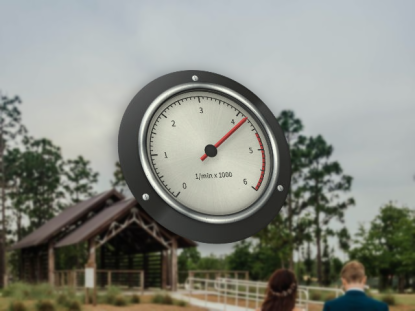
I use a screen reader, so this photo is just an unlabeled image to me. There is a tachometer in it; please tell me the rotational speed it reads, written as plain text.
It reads 4200 rpm
